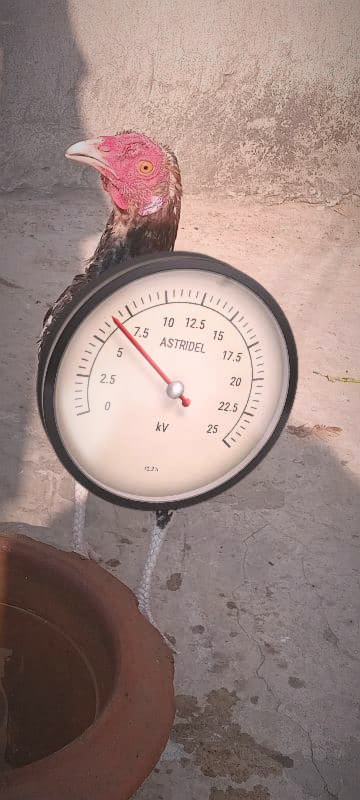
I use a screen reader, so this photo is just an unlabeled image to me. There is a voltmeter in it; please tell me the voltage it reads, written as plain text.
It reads 6.5 kV
